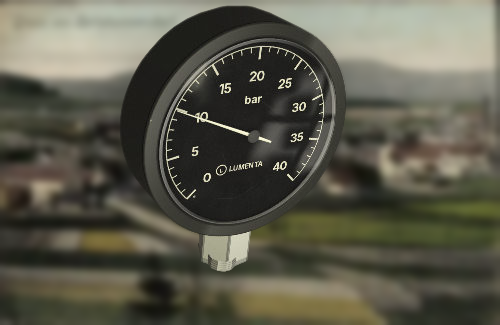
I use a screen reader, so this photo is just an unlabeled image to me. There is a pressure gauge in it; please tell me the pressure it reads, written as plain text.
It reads 10 bar
